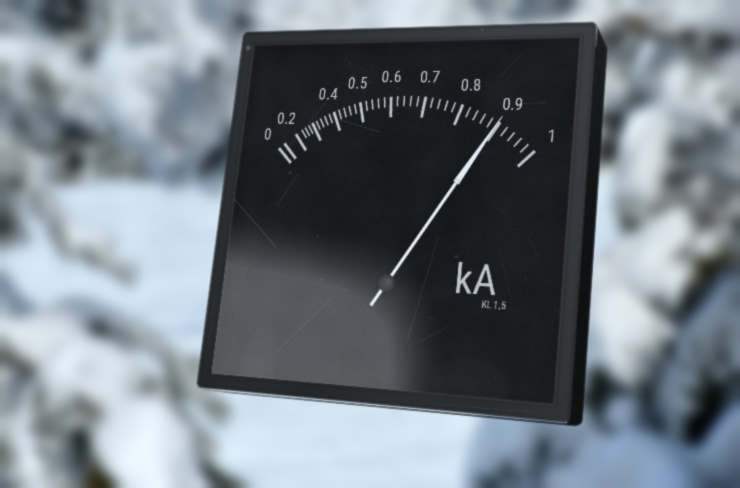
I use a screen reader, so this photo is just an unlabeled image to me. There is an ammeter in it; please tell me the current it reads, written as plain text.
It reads 0.9 kA
